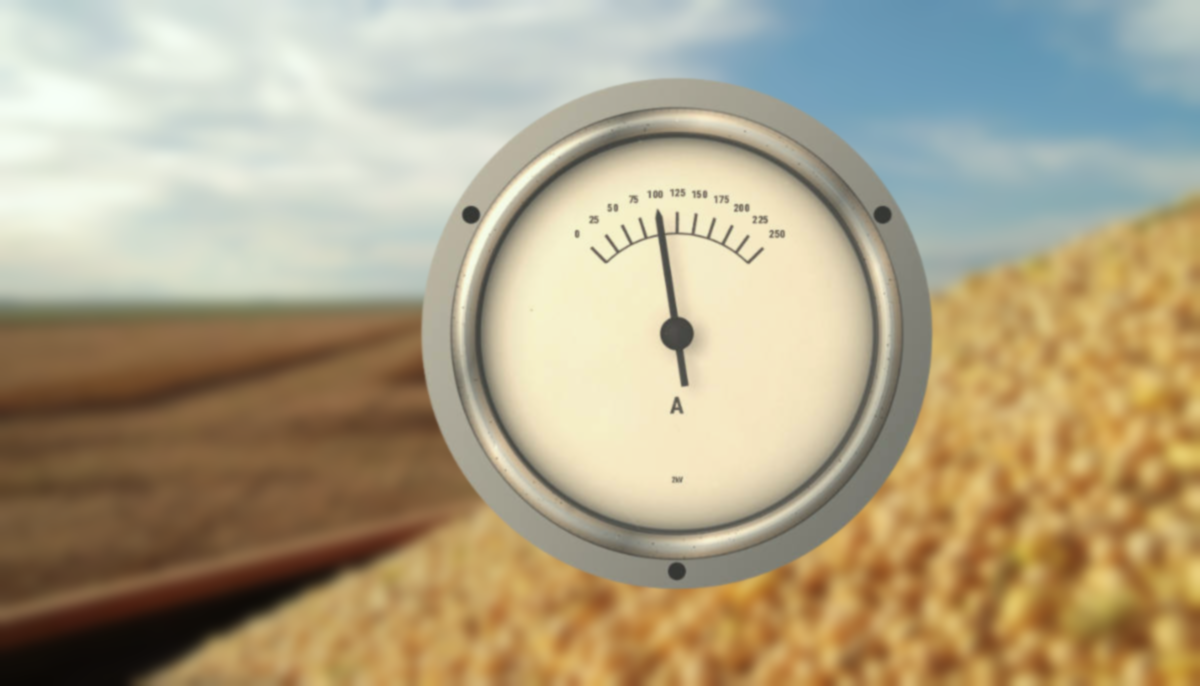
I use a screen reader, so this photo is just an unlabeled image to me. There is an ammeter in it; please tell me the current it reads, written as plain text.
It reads 100 A
